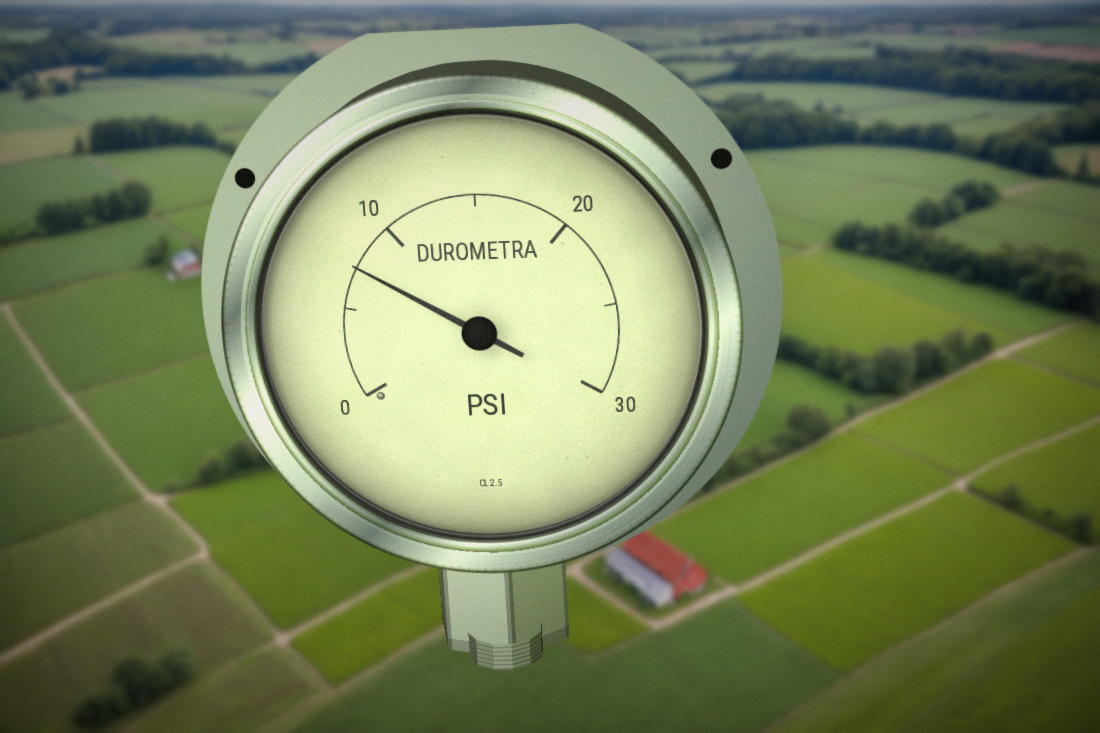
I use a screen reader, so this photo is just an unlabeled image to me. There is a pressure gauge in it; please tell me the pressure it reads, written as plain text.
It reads 7.5 psi
